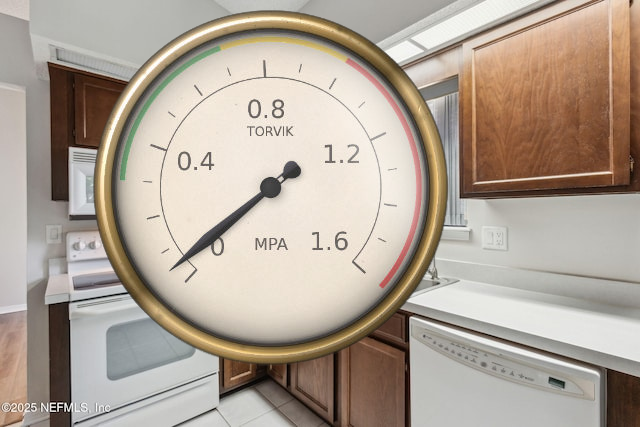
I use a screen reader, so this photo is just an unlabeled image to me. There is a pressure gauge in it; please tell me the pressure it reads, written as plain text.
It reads 0.05 MPa
